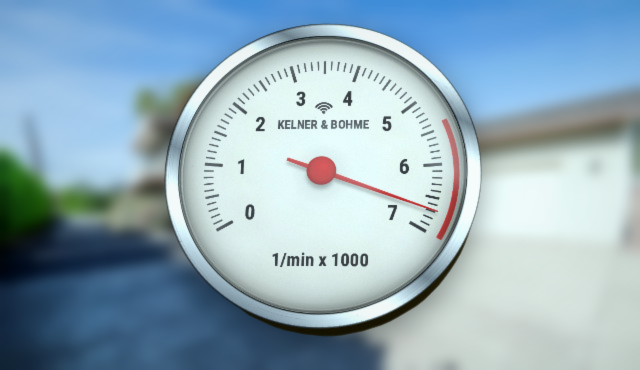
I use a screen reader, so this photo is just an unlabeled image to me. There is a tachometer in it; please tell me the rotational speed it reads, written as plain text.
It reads 6700 rpm
